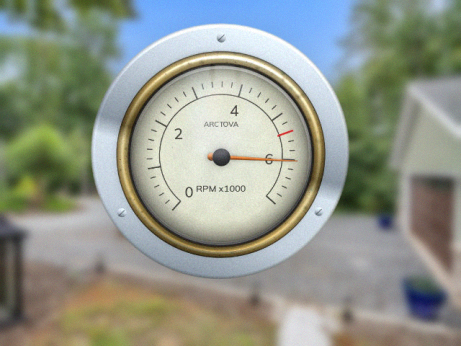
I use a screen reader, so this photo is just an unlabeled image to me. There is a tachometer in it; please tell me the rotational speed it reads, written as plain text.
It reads 6000 rpm
